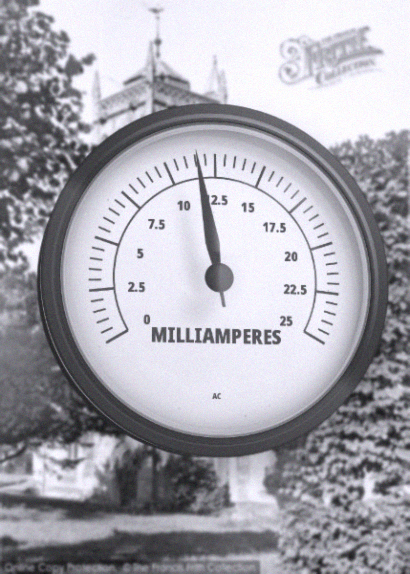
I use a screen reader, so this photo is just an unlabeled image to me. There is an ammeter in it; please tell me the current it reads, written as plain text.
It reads 11.5 mA
